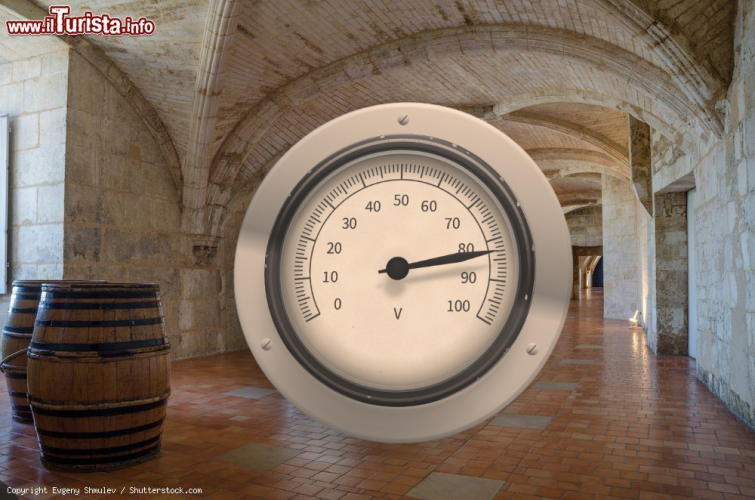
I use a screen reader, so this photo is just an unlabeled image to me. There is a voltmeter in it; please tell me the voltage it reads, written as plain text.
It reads 83 V
